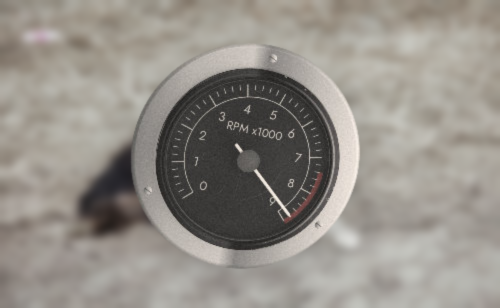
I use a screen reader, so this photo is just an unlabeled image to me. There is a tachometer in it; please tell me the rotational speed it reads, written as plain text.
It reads 8800 rpm
